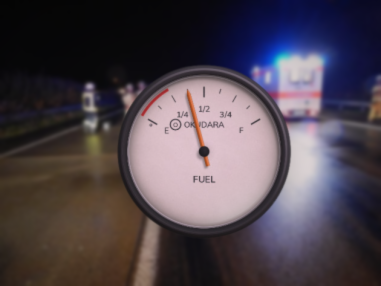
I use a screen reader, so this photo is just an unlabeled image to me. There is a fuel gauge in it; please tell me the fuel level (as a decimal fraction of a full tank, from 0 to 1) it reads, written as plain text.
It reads 0.375
